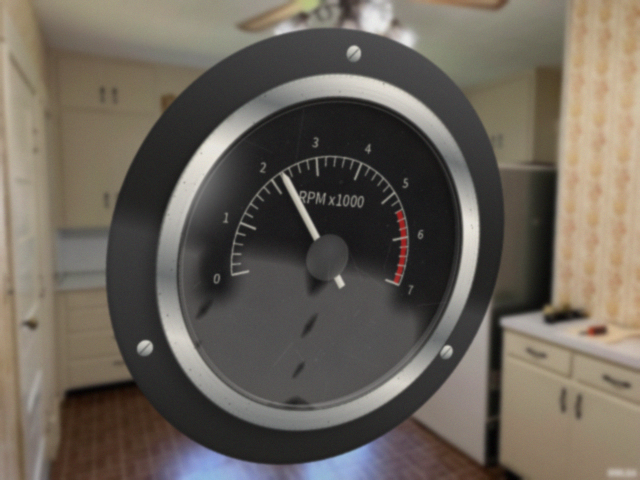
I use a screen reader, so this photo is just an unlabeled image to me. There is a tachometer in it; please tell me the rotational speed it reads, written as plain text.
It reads 2200 rpm
